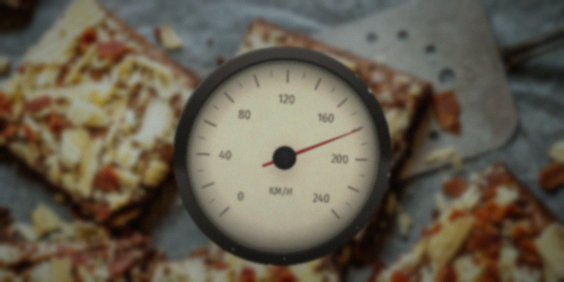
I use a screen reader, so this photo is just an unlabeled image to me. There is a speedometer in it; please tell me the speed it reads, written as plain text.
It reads 180 km/h
